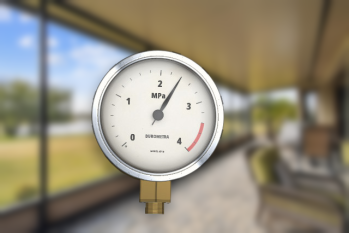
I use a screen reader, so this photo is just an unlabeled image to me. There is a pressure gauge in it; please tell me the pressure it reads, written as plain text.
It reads 2.4 MPa
